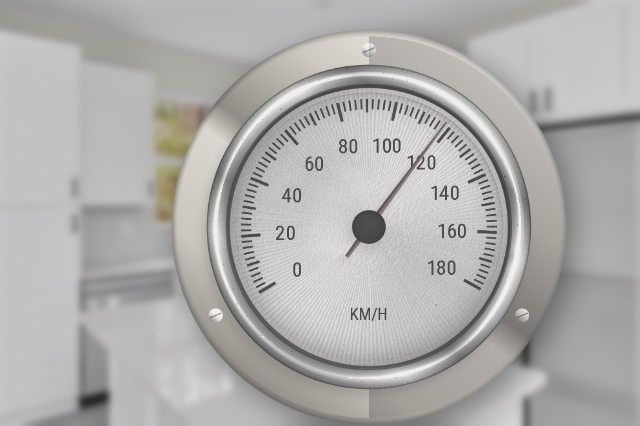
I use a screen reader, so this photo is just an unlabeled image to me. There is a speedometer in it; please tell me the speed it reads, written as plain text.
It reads 118 km/h
